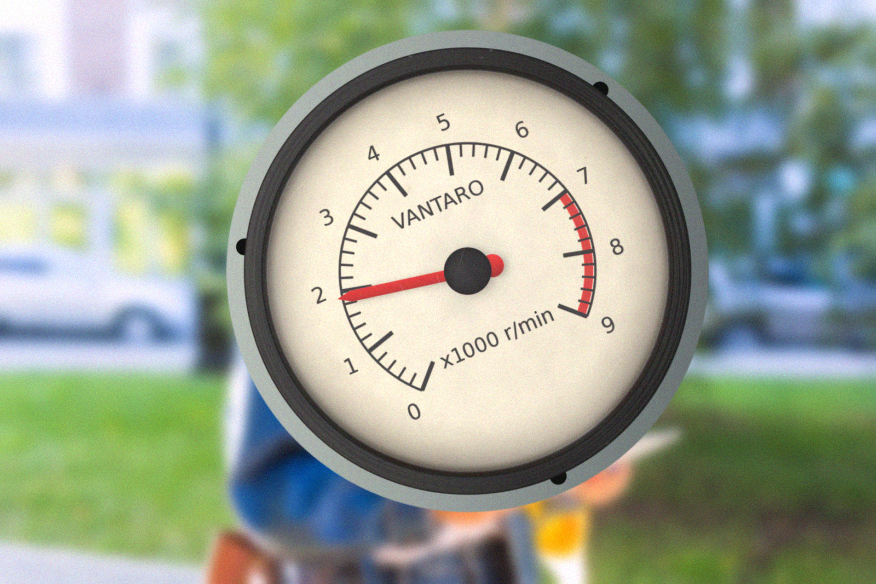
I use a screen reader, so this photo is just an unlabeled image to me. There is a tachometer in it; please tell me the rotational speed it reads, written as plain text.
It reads 1900 rpm
